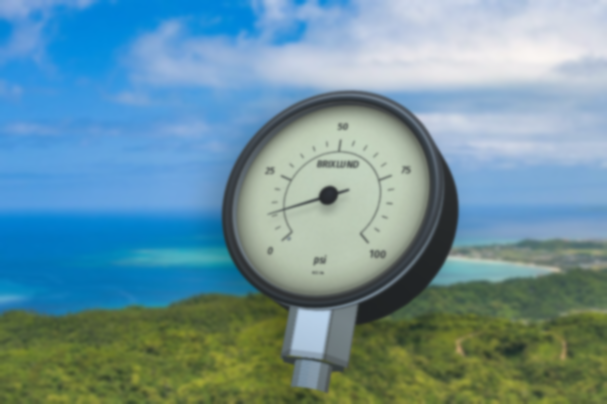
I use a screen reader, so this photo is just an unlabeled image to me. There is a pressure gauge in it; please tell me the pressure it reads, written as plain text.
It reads 10 psi
